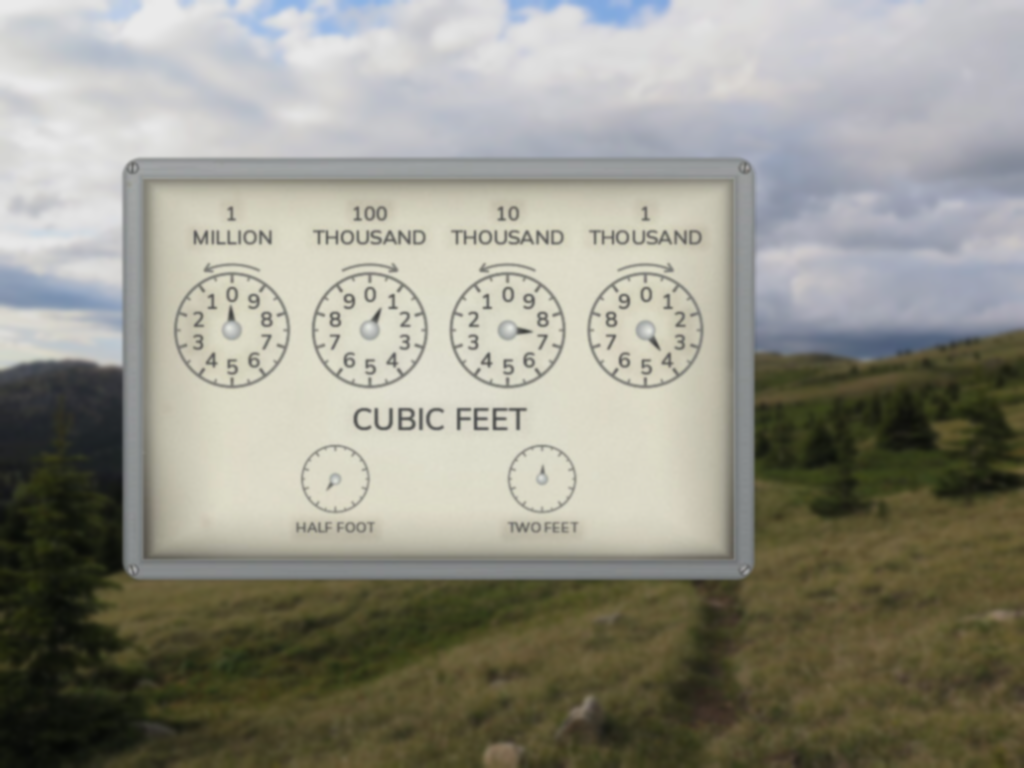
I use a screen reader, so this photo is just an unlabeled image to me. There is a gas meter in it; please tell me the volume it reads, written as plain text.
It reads 7400 ft³
